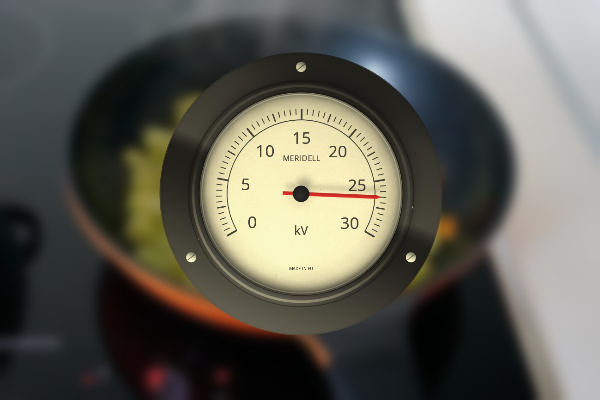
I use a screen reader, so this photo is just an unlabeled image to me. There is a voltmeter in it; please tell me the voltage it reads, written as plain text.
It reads 26.5 kV
